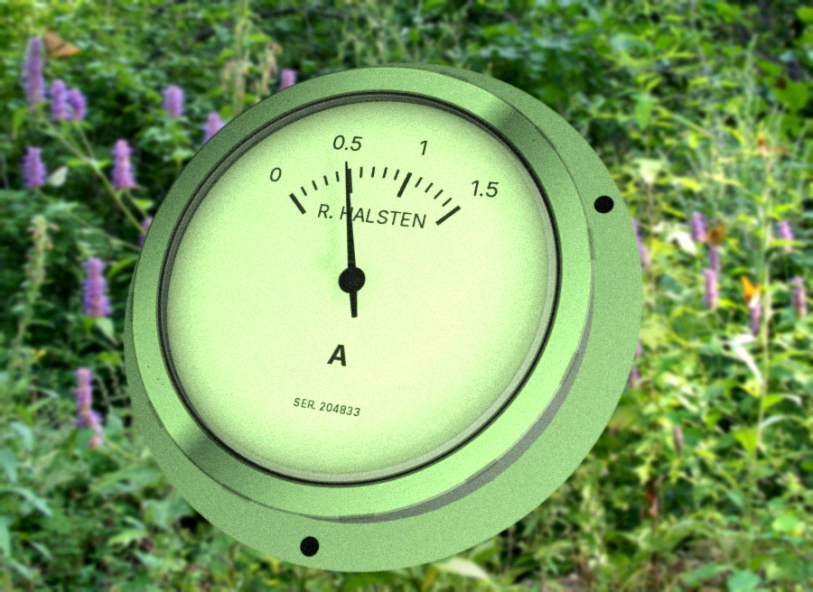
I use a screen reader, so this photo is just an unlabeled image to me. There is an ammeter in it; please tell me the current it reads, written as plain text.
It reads 0.5 A
